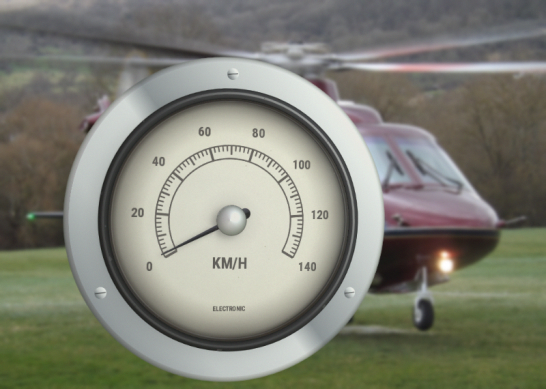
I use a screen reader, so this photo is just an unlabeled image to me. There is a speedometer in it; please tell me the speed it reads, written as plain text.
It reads 2 km/h
